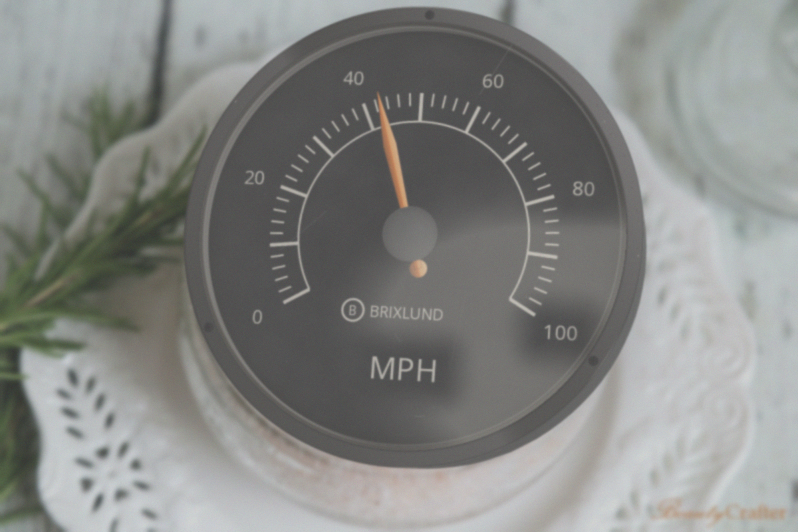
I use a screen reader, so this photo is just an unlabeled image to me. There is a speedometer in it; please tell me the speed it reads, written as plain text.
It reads 43 mph
